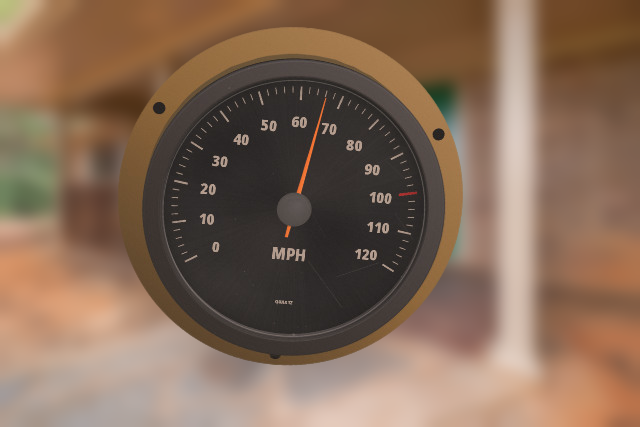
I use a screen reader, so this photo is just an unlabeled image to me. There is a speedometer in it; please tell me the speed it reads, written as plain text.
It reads 66 mph
